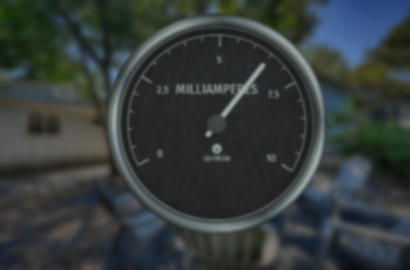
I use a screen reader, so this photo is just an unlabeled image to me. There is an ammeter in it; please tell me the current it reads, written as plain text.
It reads 6.5 mA
